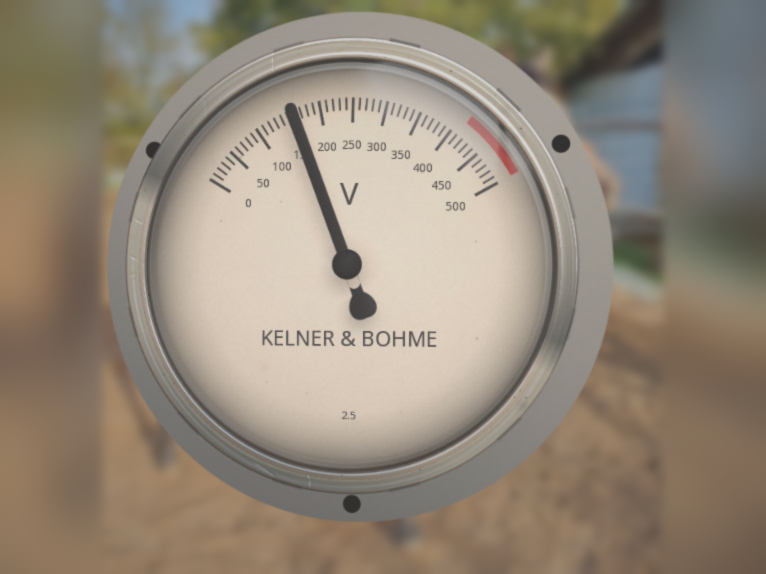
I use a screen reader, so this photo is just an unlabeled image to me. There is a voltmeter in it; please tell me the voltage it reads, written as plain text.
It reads 160 V
